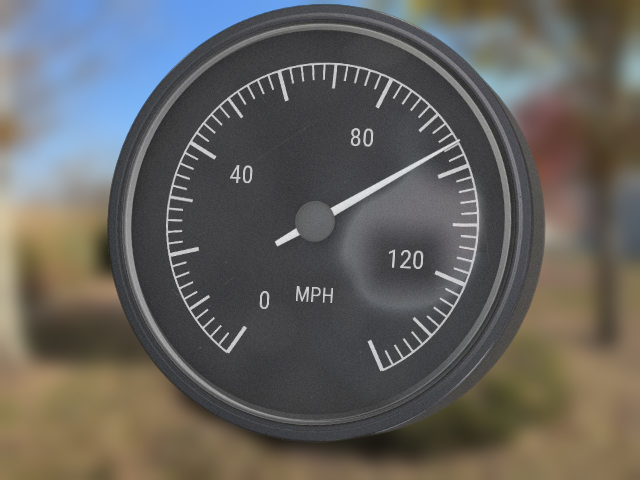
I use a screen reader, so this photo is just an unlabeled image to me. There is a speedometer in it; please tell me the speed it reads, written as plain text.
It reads 96 mph
